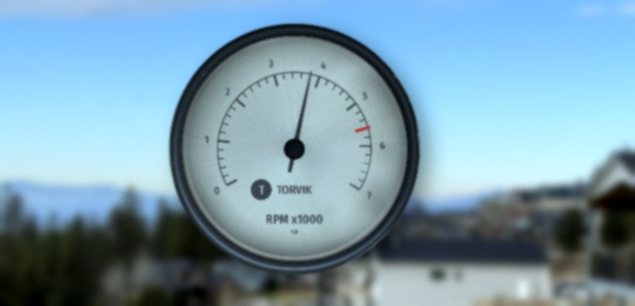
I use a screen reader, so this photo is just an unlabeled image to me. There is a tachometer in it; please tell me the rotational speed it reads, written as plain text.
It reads 3800 rpm
